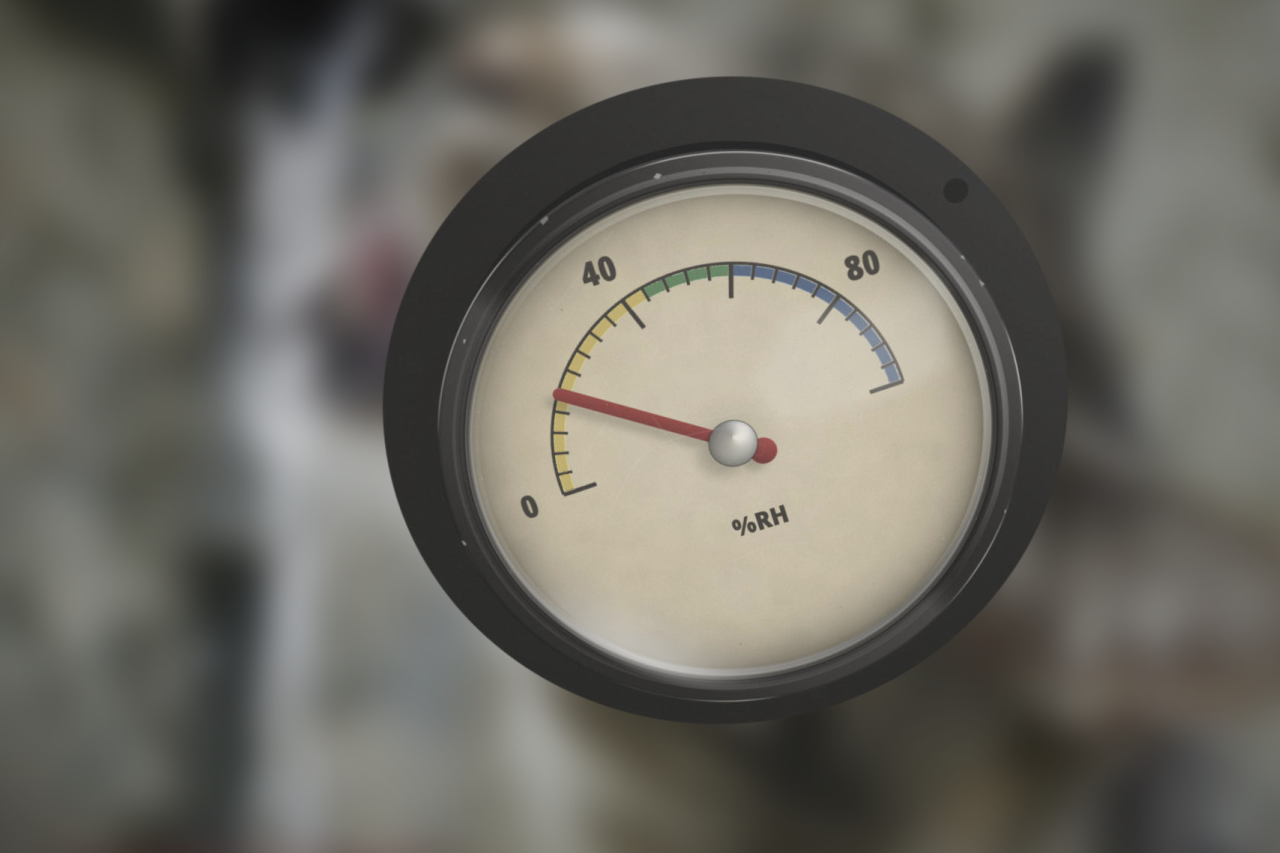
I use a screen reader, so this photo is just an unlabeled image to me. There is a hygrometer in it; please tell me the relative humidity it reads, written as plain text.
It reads 20 %
